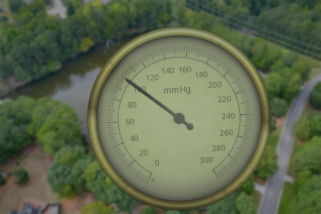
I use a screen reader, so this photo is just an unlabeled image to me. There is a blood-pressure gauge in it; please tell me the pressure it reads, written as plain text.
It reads 100 mmHg
